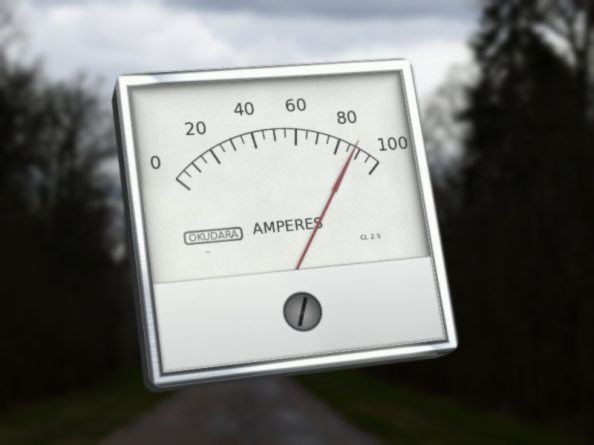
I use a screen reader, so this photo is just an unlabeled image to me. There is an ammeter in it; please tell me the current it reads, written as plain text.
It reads 87.5 A
